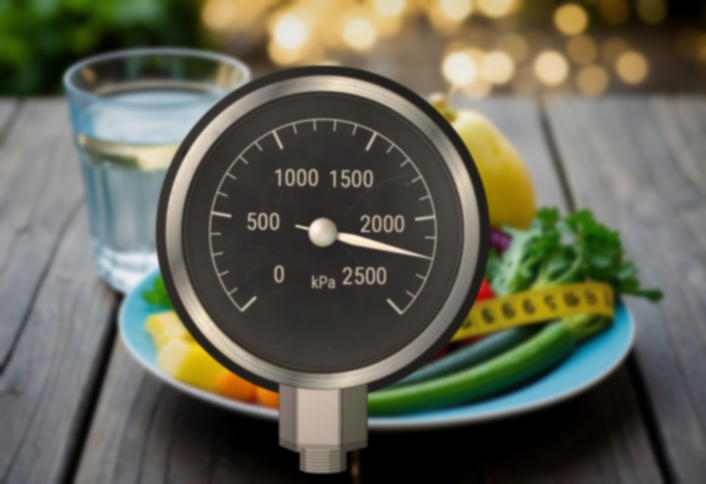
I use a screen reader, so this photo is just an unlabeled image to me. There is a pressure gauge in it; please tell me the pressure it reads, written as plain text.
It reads 2200 kPa
